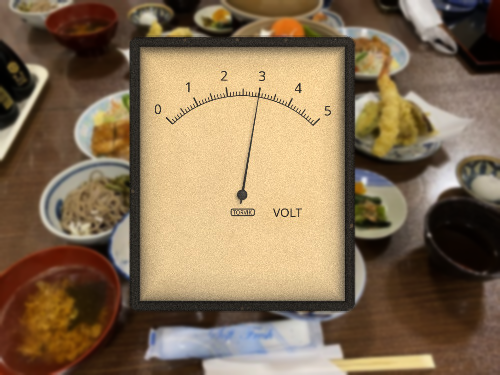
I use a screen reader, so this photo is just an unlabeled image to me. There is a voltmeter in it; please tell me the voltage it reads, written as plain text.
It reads 3 V
